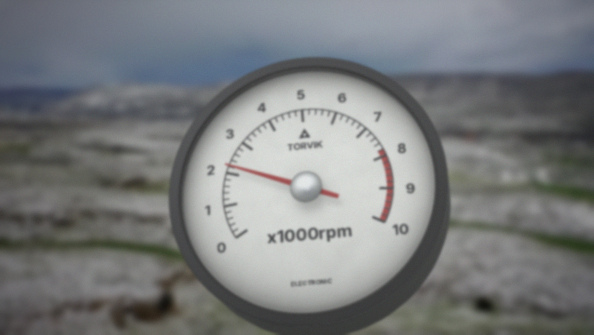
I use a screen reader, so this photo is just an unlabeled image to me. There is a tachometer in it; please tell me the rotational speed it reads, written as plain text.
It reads 2200 rpm
